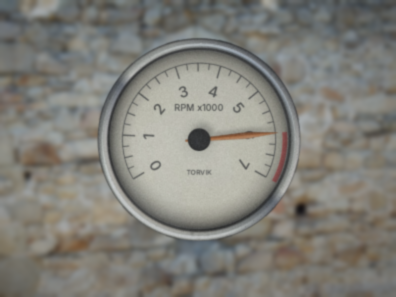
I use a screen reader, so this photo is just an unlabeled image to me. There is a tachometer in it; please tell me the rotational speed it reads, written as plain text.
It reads 6000 rpm
